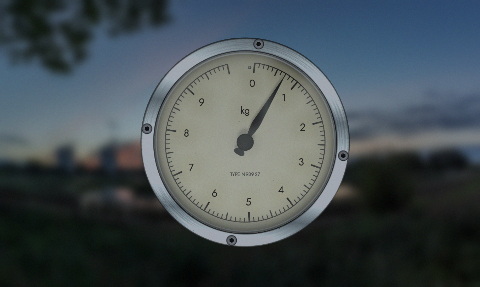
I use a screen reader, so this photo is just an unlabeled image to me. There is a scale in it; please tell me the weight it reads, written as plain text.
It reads 0.7 kg
